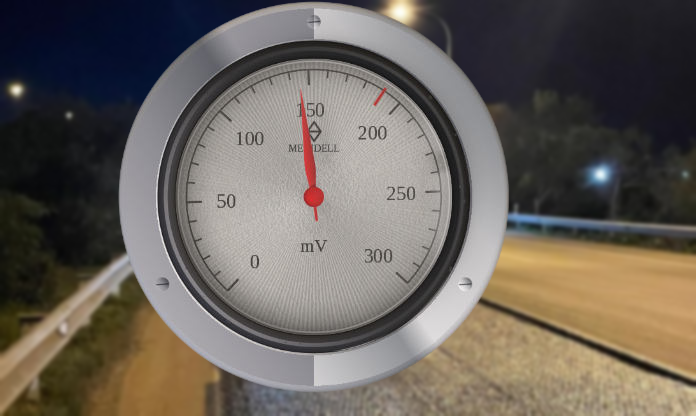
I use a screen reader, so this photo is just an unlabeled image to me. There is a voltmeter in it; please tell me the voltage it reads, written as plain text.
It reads 145 mV
